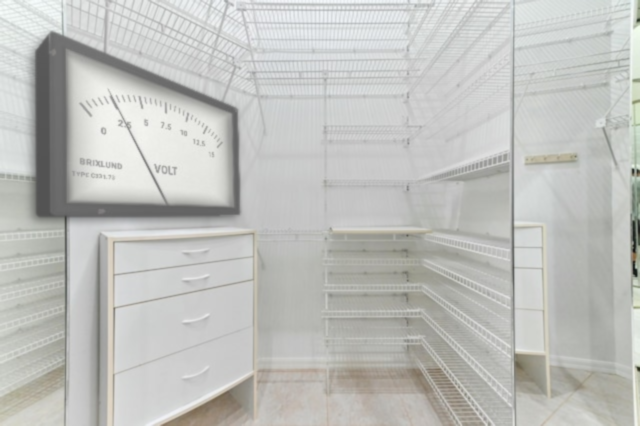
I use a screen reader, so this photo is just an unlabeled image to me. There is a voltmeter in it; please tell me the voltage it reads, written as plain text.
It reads 2.5 V
